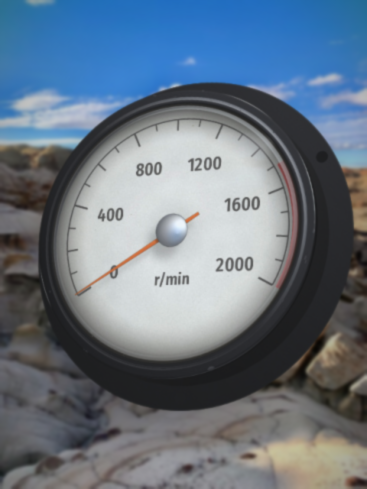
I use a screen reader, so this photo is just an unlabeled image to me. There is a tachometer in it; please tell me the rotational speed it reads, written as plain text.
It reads 0 rpm
